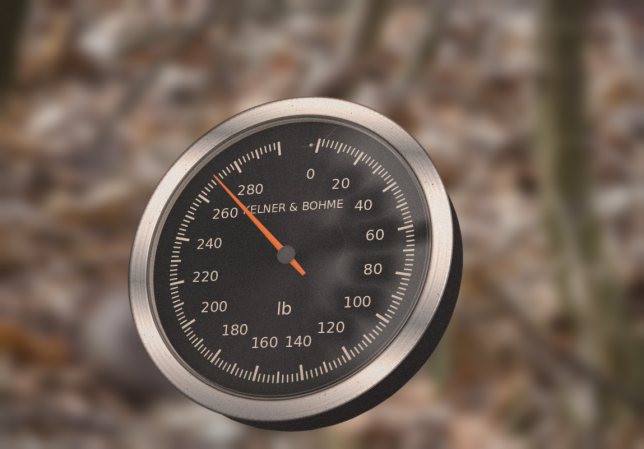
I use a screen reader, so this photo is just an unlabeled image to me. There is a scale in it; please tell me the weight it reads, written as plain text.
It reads 270 lb
